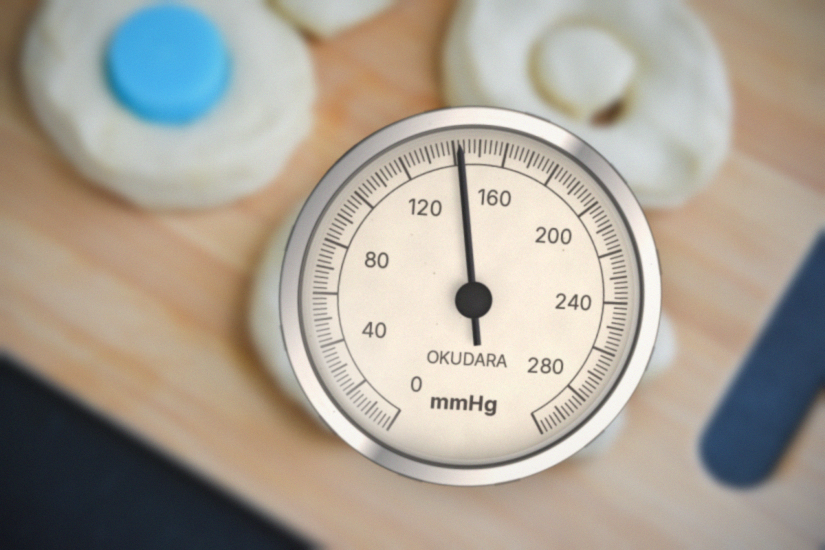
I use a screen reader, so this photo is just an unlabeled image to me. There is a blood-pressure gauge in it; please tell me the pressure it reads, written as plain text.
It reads 142 mmHg
